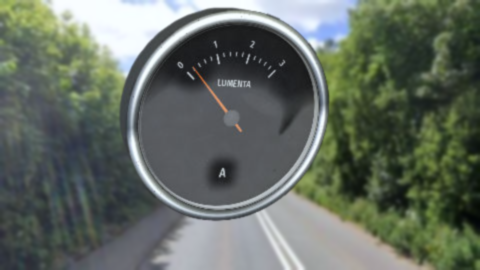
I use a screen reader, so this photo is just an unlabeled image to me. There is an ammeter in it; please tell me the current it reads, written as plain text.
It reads 0.2 A
